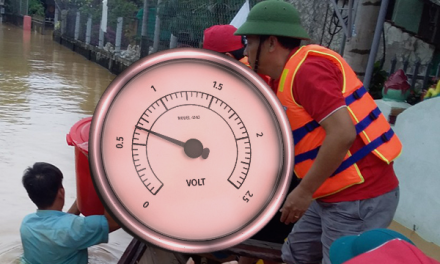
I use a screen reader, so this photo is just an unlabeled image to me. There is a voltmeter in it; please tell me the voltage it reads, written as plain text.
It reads 0.65 V
